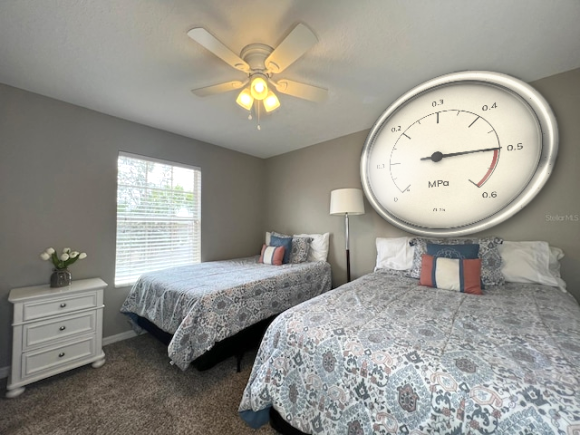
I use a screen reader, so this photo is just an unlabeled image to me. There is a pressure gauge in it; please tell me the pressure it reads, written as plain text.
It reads 0.5 MPa
